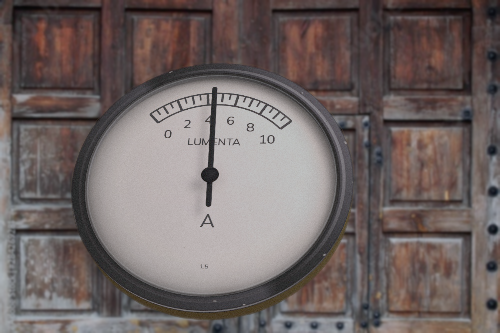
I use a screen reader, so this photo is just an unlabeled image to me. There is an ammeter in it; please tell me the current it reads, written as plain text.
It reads 4.5 A
